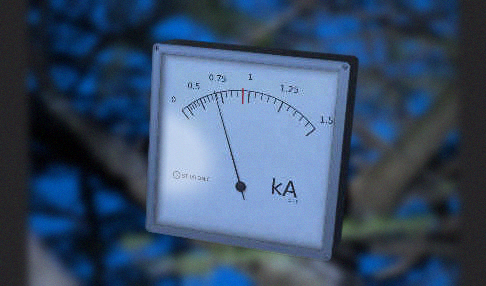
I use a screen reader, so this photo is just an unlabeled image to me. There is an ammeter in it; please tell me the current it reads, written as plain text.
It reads 0.7 kA
